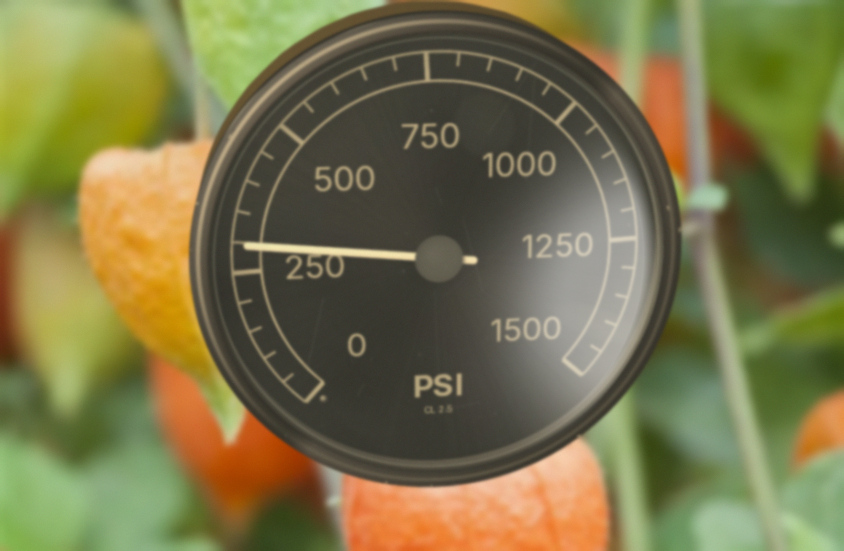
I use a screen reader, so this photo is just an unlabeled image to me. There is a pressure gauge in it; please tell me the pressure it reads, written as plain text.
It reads 300 psi
